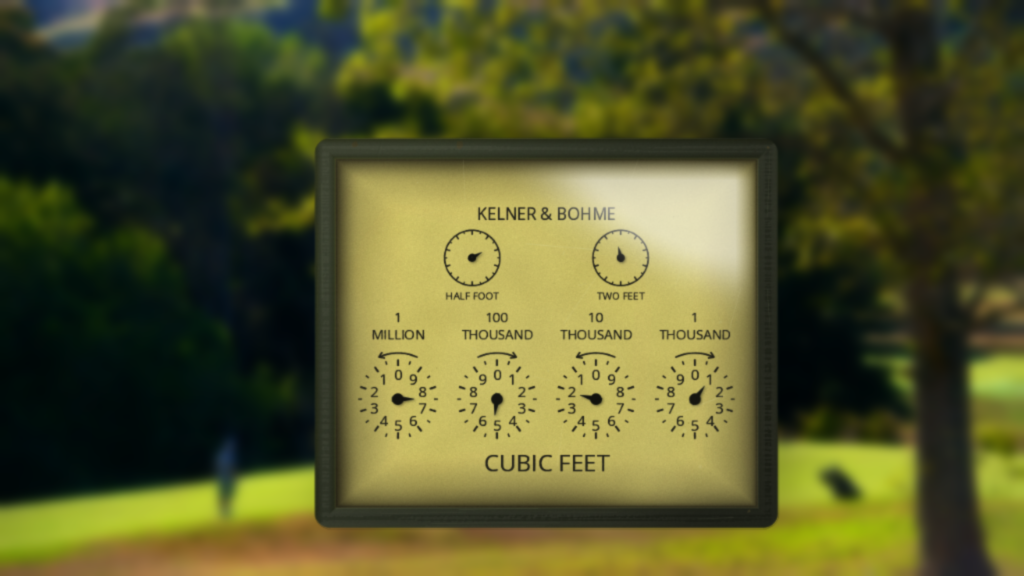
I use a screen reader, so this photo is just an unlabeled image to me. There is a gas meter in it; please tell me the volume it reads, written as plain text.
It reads 752100 ft³
